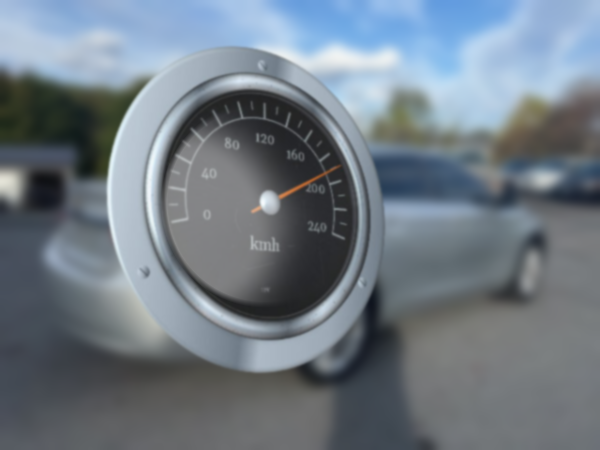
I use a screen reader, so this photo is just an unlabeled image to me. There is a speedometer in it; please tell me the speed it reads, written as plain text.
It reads 190 km/h
